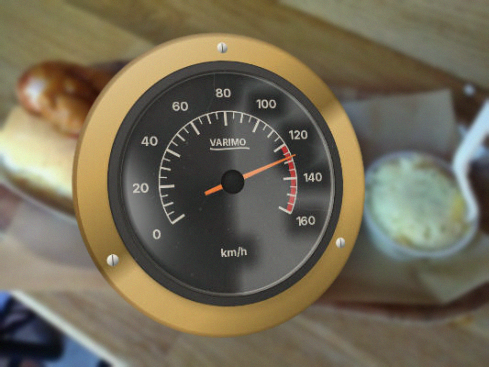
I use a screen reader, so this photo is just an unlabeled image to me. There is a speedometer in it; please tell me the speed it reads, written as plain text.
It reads 127.5 km/h
